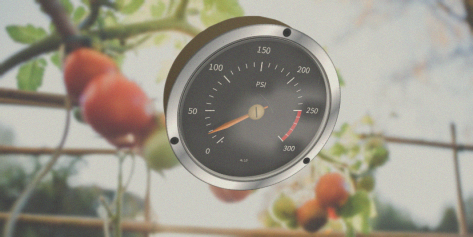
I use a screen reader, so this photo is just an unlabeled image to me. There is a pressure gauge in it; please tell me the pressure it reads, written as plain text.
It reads 20 psi
